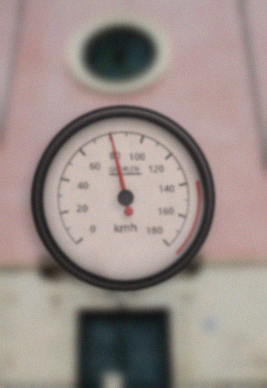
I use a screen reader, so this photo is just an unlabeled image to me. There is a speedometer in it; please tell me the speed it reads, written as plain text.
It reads 80 km/h
